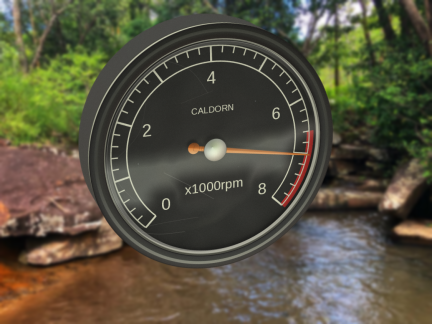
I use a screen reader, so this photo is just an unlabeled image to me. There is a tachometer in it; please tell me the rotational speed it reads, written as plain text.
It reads 7000 rpm
